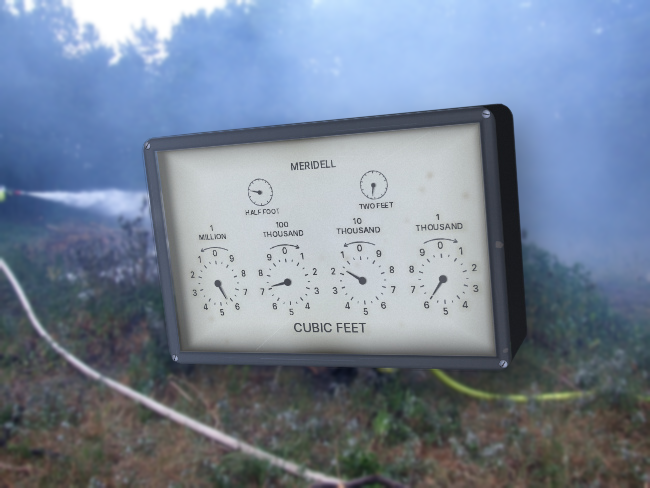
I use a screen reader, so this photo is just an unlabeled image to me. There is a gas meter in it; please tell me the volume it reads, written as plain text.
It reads 571600 ft³
